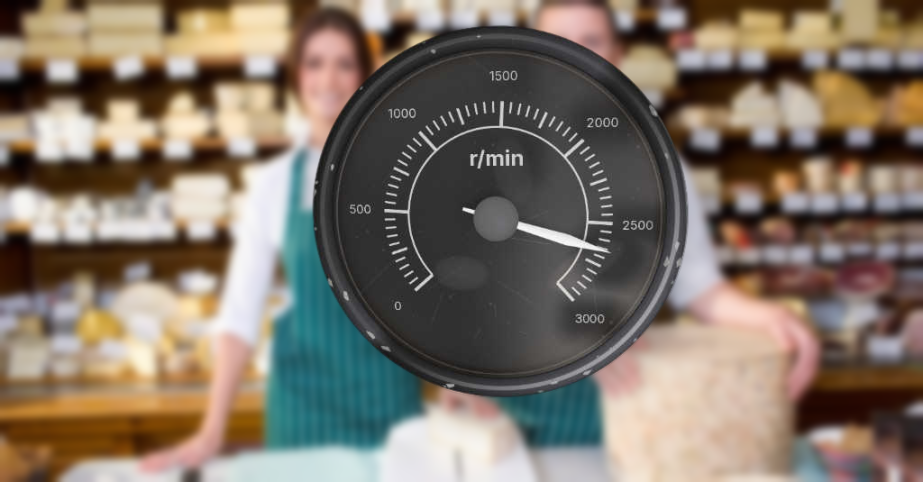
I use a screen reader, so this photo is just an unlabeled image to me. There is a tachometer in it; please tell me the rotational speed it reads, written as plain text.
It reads 2650 rpm
